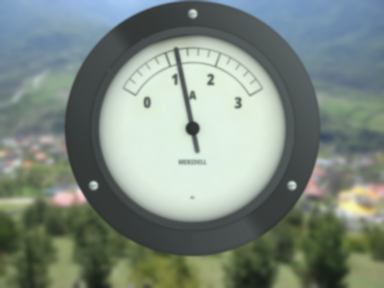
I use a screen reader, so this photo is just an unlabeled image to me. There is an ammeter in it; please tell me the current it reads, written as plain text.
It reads 1.2 A
